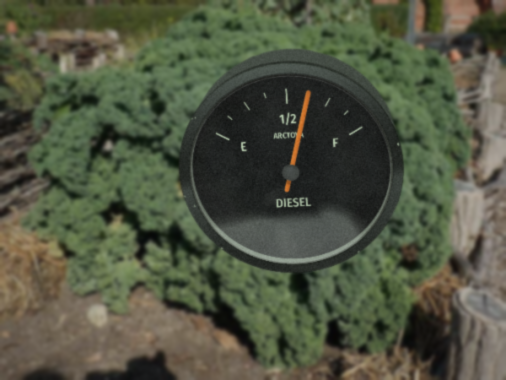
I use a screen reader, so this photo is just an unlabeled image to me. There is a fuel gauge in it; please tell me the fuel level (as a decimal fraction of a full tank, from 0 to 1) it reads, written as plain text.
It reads 0.625
